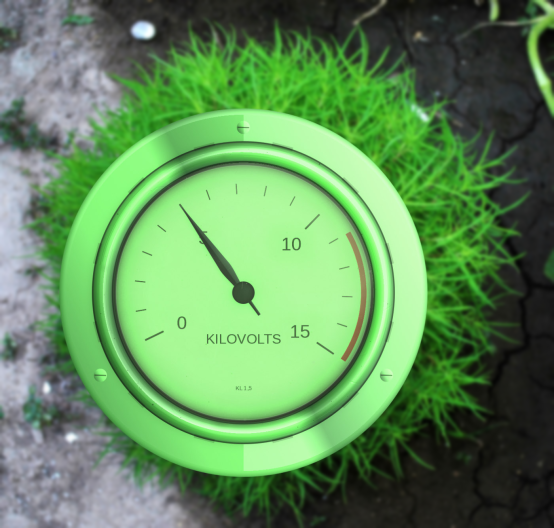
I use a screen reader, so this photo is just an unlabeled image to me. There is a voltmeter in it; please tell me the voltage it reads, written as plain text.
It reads 5 kV
